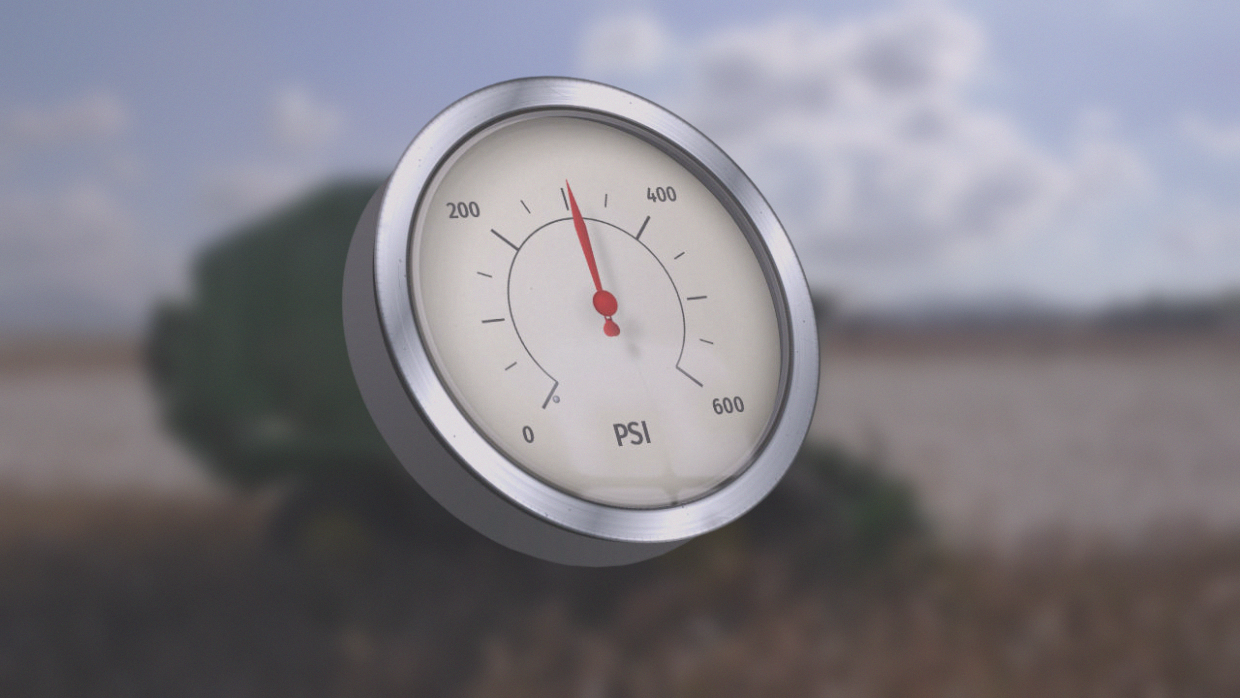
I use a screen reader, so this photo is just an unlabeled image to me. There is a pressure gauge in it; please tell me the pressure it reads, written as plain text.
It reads 300 psi
